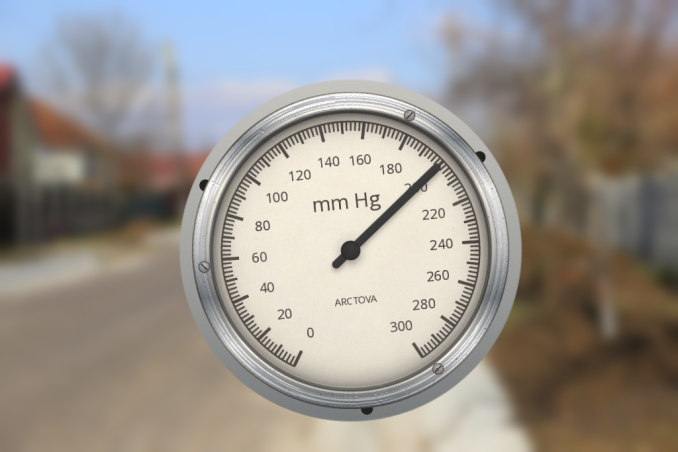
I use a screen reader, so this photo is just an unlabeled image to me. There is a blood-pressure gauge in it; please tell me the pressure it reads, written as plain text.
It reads 200 mmHg
